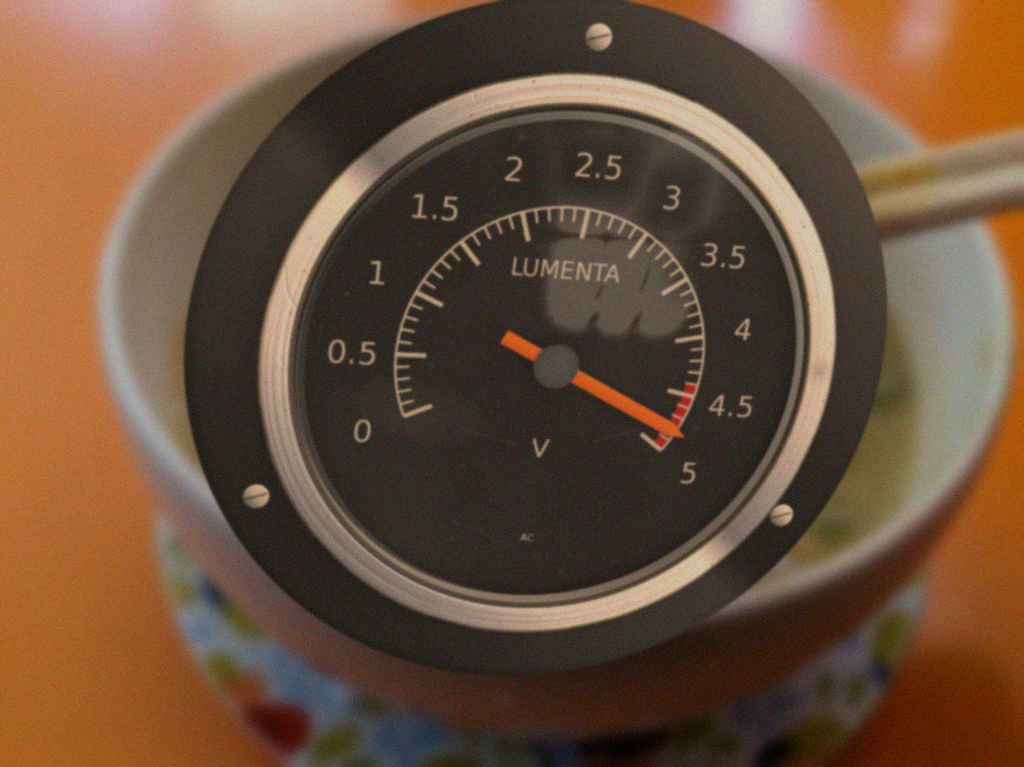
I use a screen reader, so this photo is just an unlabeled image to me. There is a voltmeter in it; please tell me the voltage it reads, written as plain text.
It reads 4.8 V
